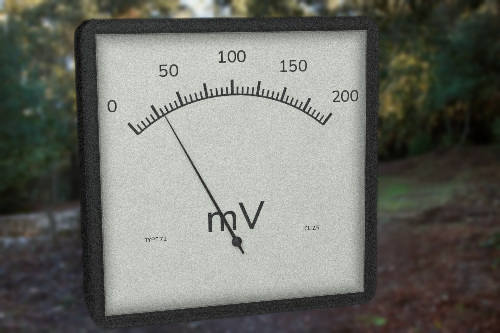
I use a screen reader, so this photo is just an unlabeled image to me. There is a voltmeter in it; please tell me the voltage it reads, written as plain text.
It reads 30 mV
